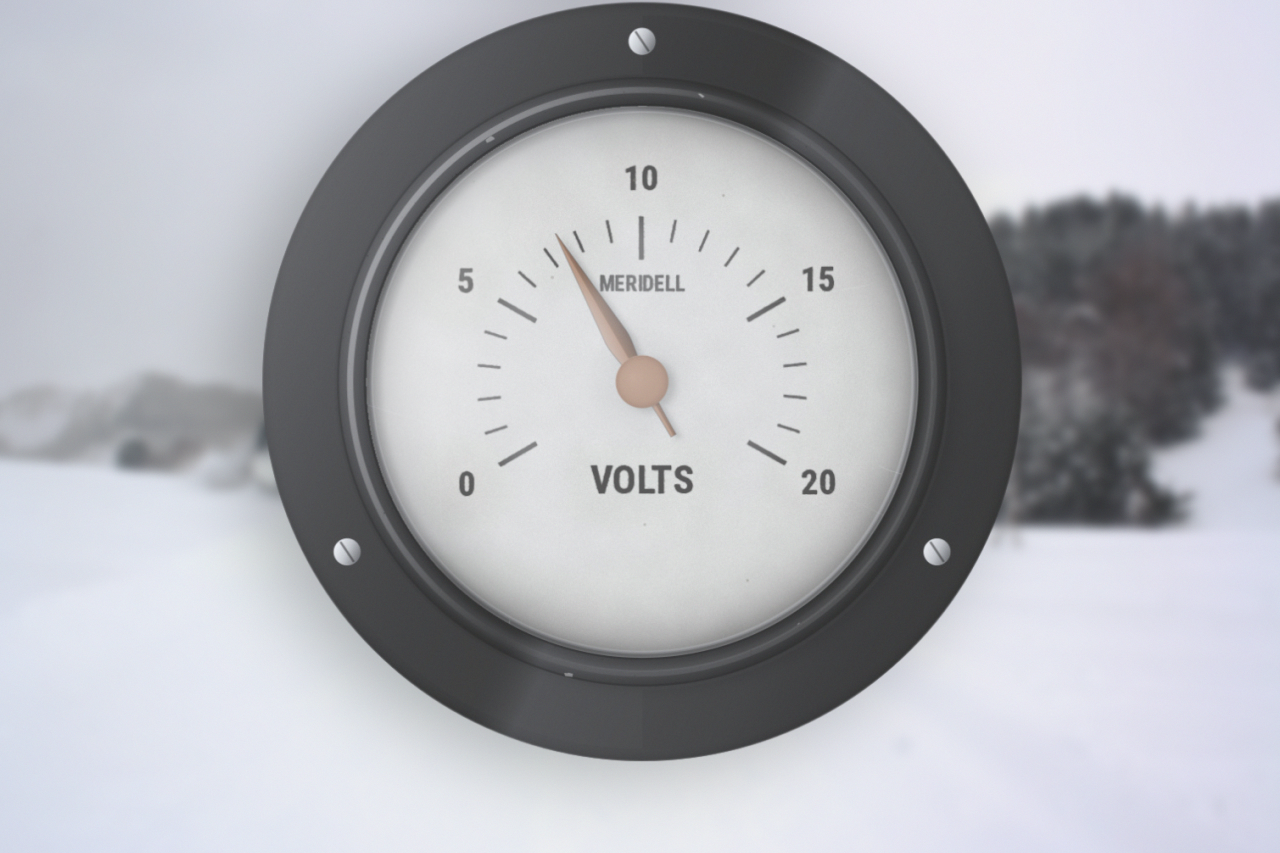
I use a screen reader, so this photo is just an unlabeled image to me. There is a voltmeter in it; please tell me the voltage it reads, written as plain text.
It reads 7.5 V
